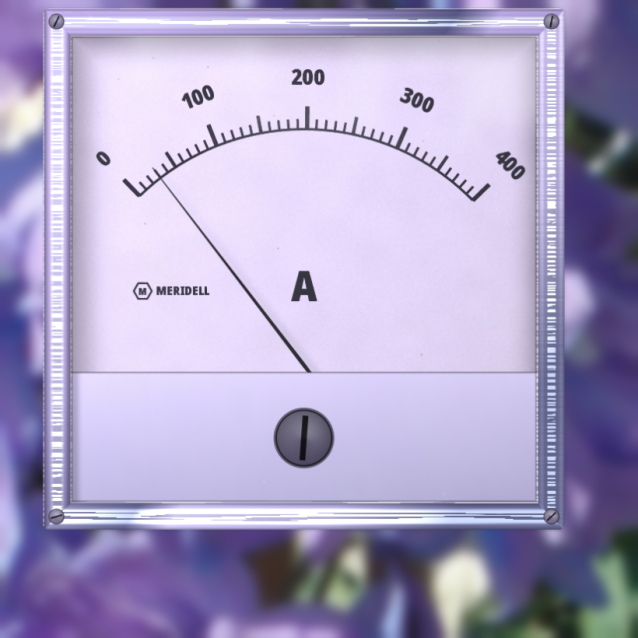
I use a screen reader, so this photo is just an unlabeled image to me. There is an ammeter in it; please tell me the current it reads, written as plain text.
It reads 30 A
